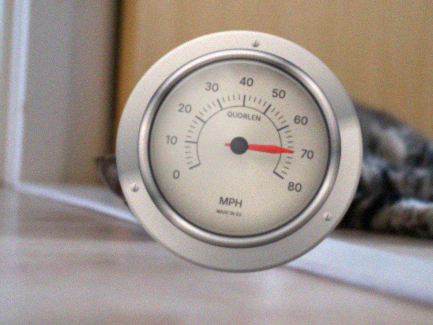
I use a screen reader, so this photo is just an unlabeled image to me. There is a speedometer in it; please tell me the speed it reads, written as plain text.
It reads 70 mph
